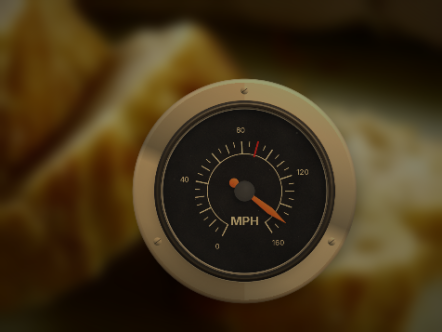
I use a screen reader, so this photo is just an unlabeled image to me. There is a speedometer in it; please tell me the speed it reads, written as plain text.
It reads 150 mph
